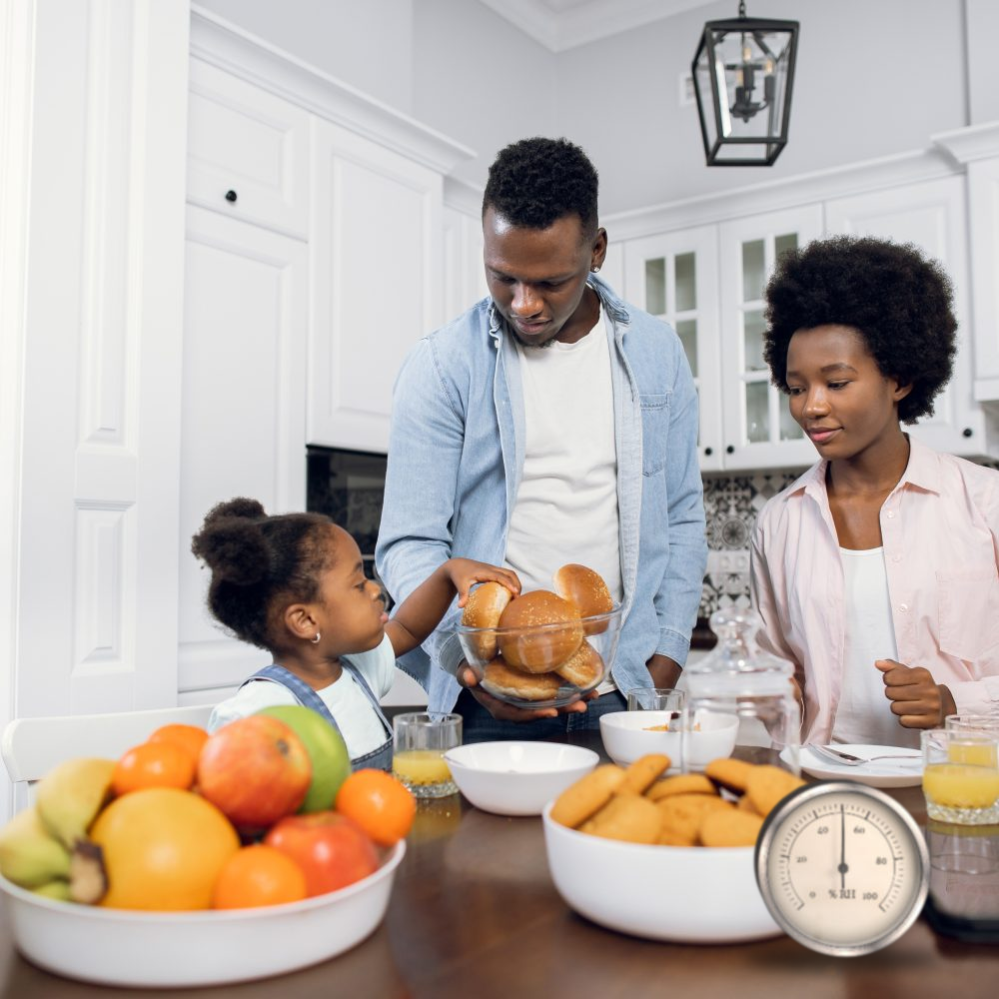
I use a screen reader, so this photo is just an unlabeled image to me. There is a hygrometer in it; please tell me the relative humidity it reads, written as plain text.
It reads 50 %
